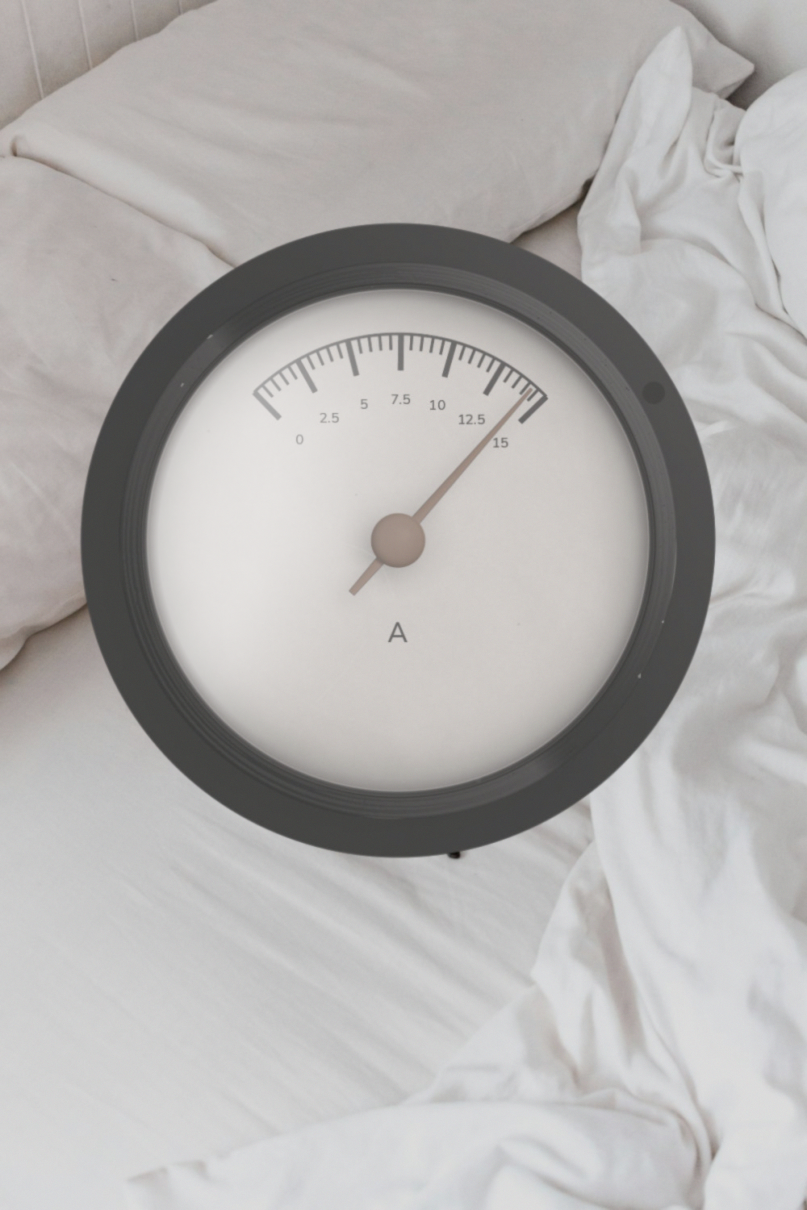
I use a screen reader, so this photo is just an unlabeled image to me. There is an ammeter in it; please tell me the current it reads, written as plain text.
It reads 14.25 A
